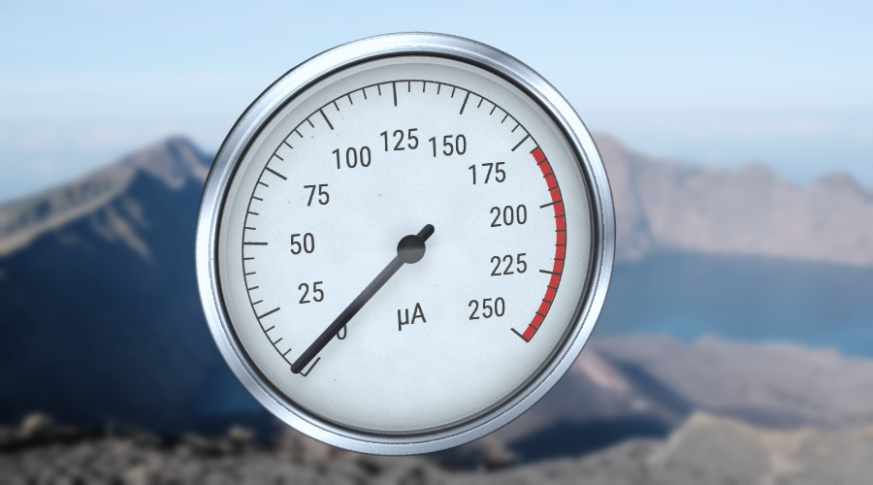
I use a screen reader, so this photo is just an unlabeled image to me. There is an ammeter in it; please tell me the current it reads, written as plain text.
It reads 5 µA
